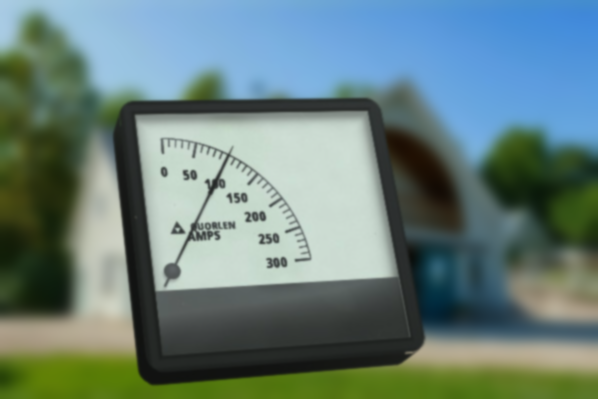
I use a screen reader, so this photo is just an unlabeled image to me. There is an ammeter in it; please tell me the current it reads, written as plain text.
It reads 100 A
